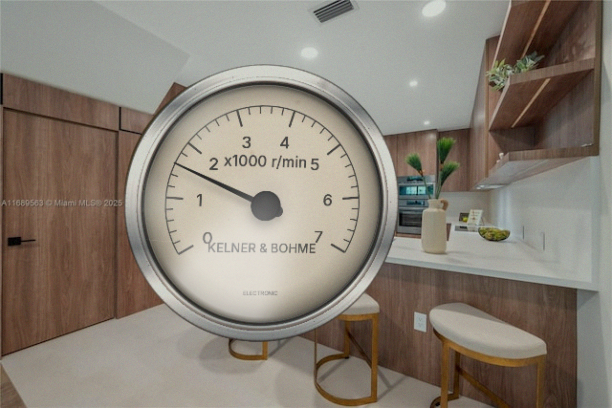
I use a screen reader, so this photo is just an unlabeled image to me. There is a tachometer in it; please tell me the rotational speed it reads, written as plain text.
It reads 1600 rpm
